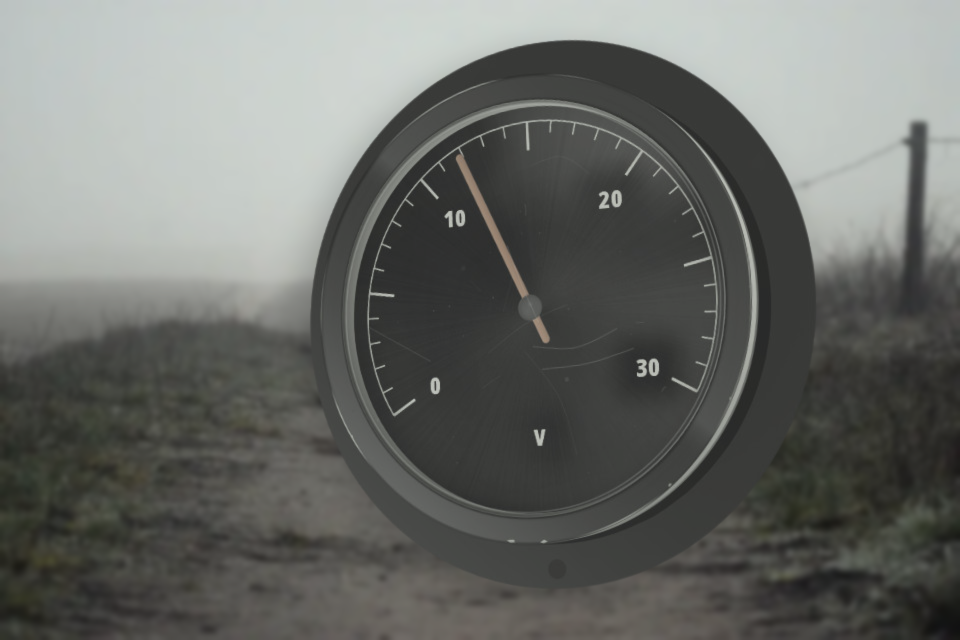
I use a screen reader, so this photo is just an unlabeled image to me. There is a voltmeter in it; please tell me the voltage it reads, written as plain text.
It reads 12 V
